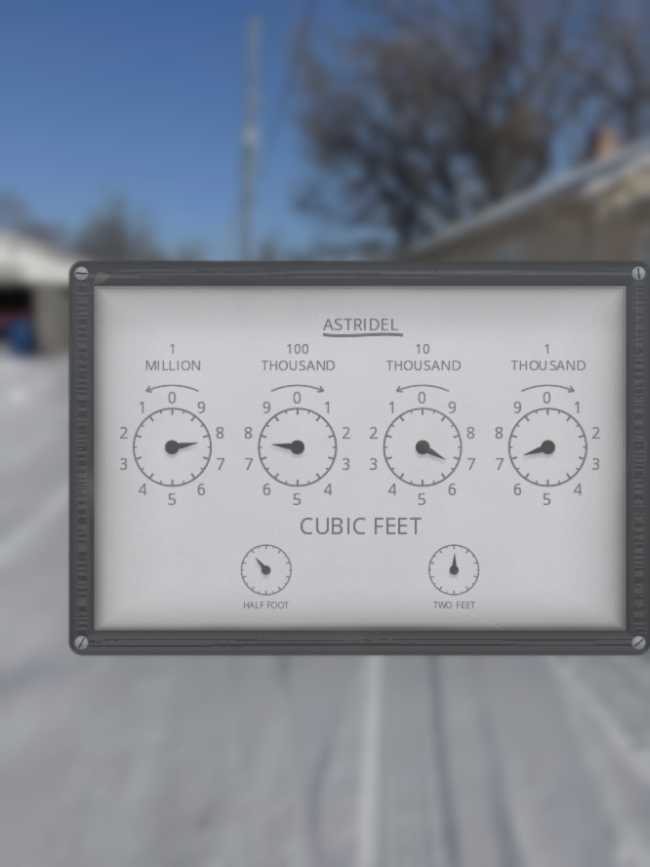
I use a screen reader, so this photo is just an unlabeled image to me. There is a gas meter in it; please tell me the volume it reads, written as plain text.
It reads 776700 ft³
